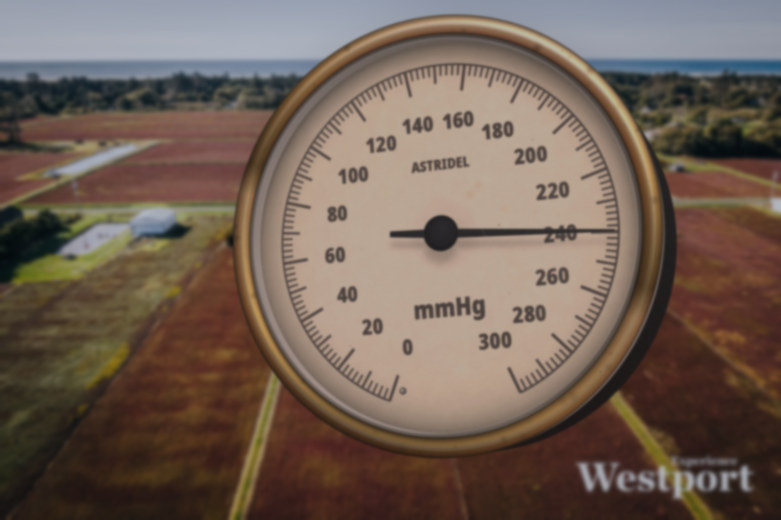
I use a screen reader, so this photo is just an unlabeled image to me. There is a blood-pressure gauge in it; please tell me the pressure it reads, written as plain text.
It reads 240 mmHg
